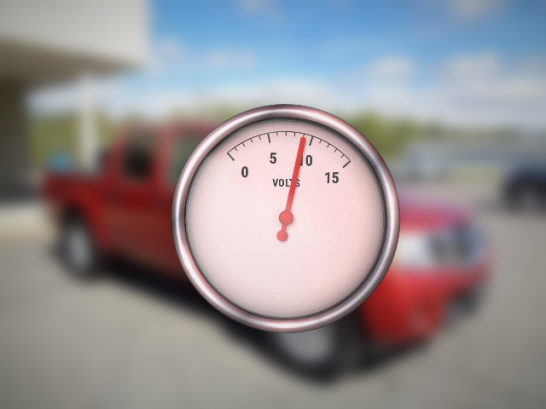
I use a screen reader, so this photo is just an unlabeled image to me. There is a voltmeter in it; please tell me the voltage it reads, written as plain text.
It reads 9 V
